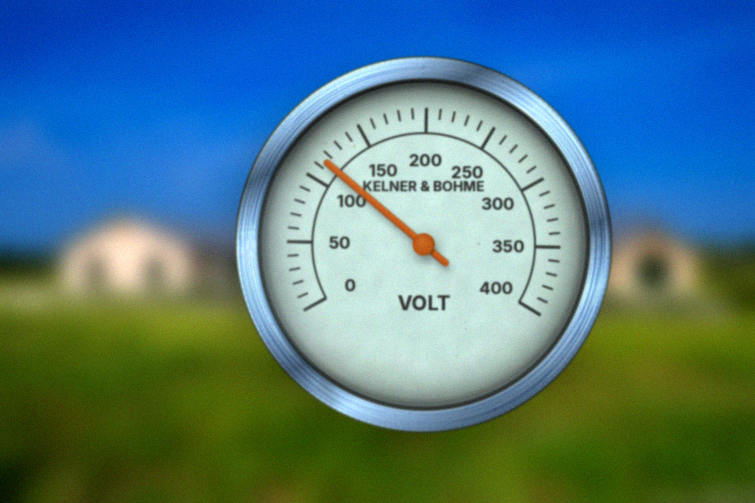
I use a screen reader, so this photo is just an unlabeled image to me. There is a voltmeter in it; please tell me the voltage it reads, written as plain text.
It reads 115 V
